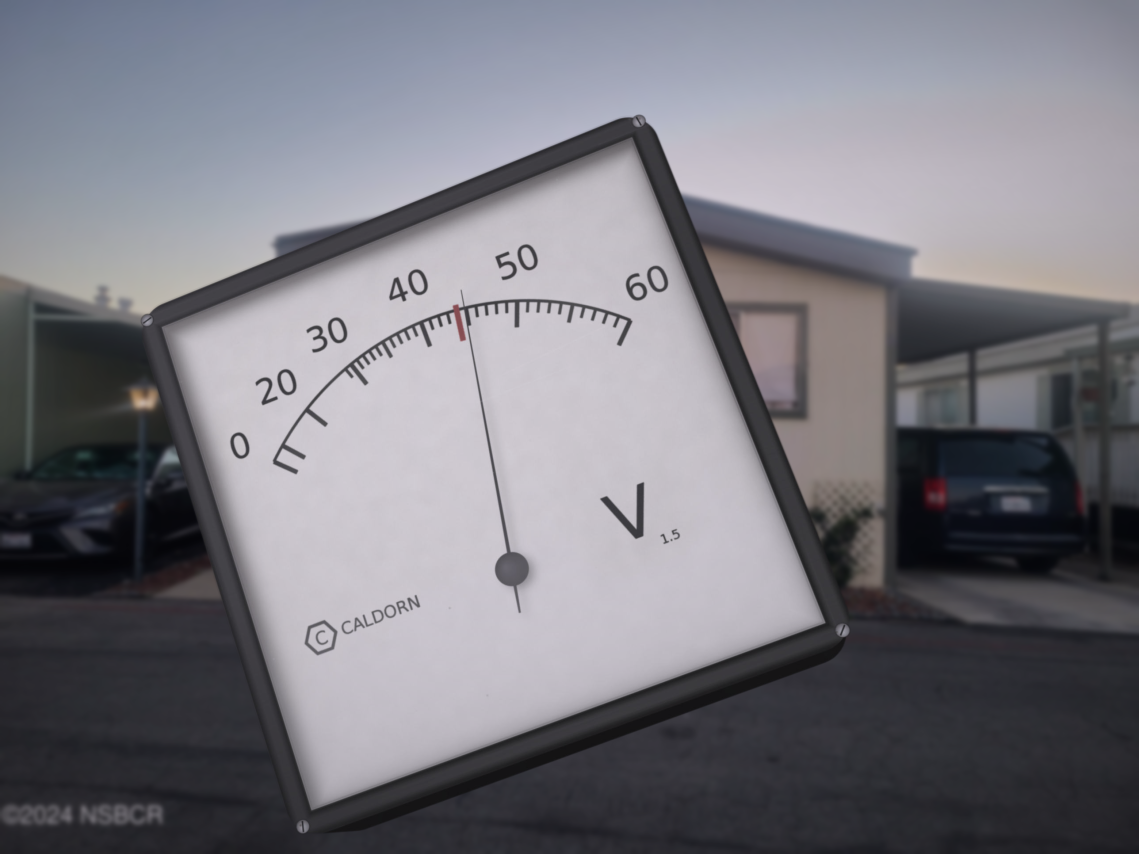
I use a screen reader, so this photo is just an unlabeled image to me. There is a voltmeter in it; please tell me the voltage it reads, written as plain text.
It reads 45 V
